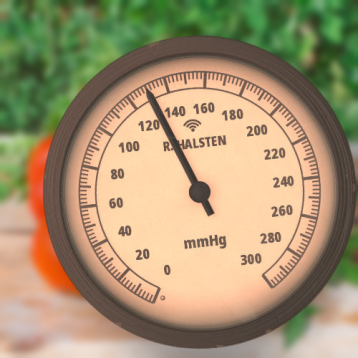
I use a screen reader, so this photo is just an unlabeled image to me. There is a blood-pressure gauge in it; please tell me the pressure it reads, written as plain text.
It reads 130 mmHg
